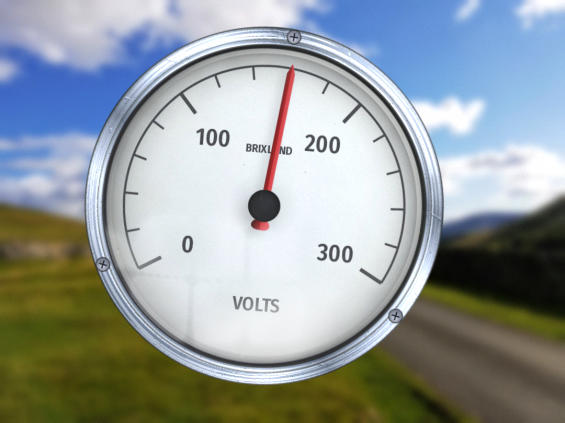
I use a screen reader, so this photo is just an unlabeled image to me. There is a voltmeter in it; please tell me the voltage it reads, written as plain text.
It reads 160 V
